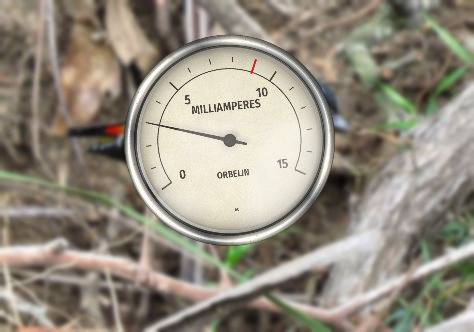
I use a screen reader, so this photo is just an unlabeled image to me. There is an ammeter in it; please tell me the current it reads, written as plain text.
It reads 3 mA
